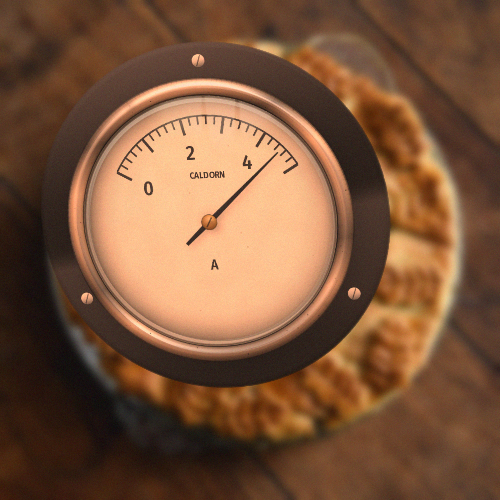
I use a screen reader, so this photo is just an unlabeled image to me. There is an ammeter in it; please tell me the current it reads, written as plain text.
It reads 4.5 A
